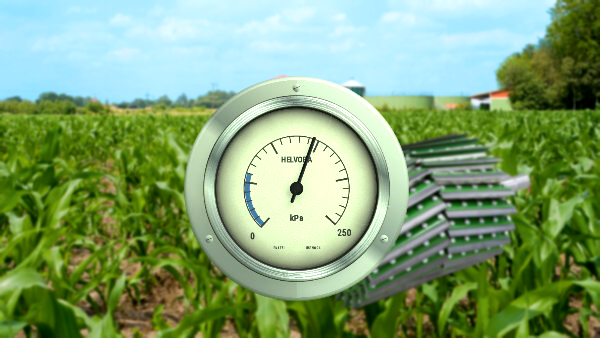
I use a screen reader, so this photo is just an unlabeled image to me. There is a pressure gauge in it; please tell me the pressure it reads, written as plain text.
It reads 145 kPa
